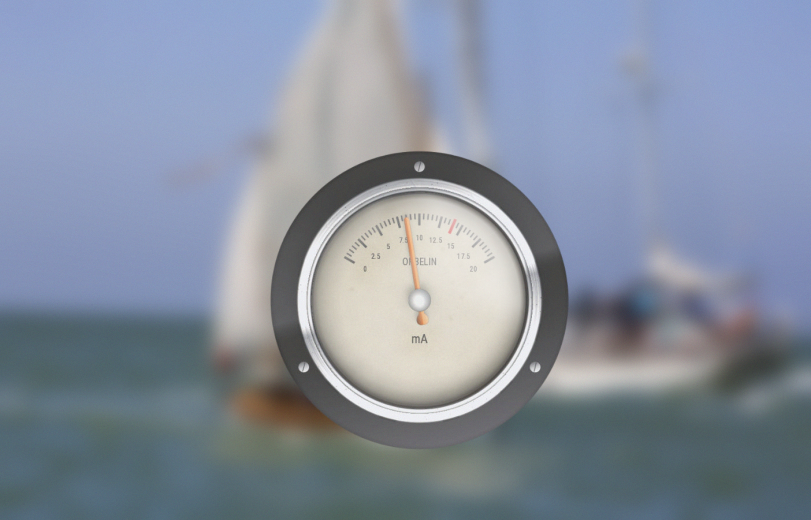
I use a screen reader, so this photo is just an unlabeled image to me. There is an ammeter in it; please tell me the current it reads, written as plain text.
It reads 8.5 mA
